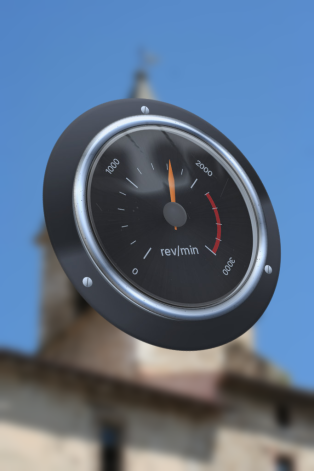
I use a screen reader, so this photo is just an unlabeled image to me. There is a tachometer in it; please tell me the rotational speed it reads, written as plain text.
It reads 1600 rpm
